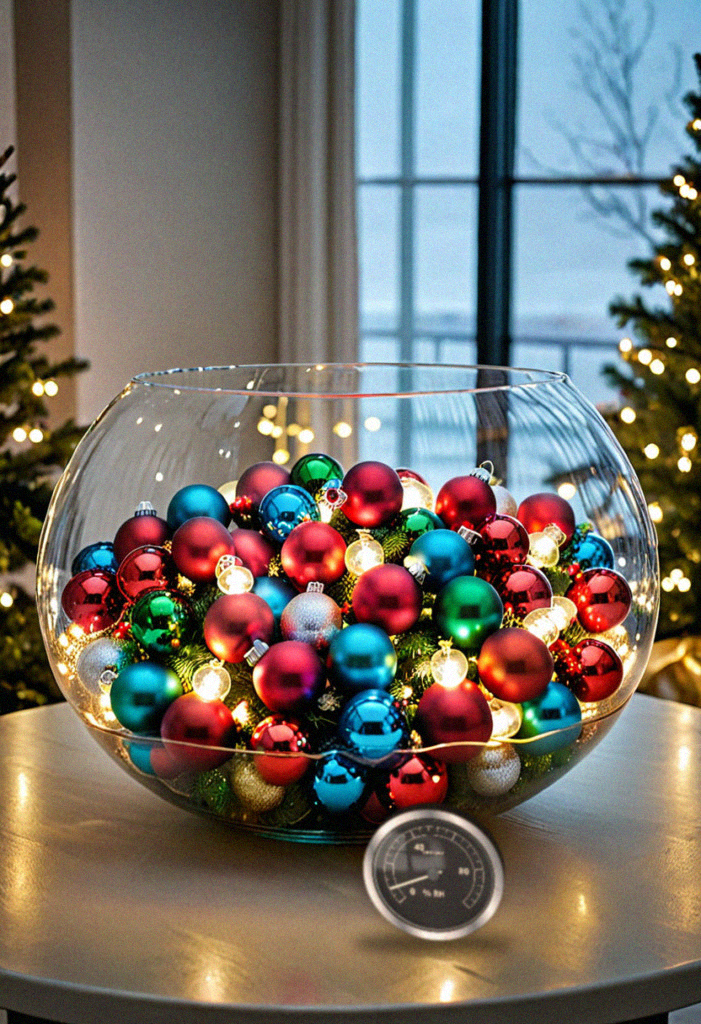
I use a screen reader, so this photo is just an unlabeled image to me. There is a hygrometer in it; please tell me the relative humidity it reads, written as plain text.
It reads 8 %
